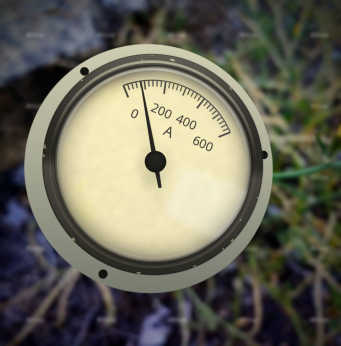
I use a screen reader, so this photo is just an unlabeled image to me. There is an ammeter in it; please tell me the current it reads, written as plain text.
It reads 80 A
